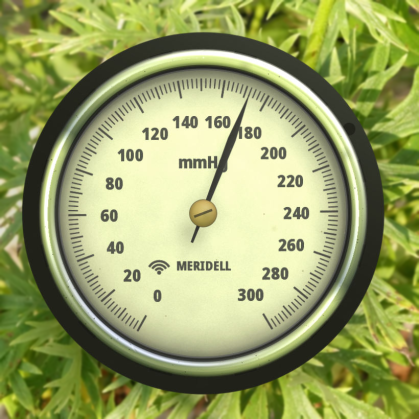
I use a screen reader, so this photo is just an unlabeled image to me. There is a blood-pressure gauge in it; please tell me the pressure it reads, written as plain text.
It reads 172 mmHg
